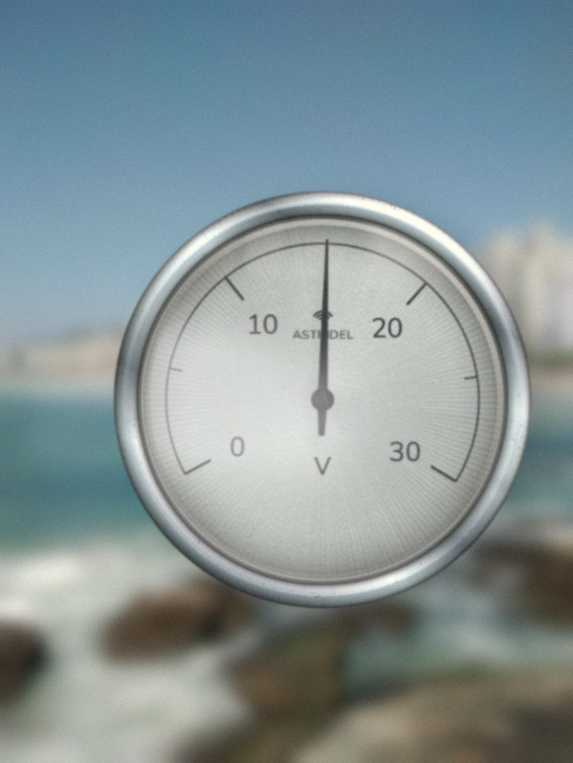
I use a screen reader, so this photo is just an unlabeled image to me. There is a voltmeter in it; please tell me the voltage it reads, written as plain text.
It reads 15 V
